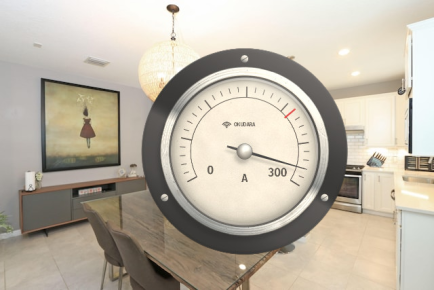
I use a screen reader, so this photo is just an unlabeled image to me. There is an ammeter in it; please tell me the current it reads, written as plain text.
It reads 280 A
